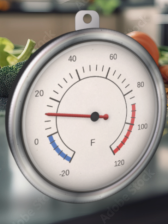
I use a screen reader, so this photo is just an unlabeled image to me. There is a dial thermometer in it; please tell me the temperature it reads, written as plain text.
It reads 12 °F
